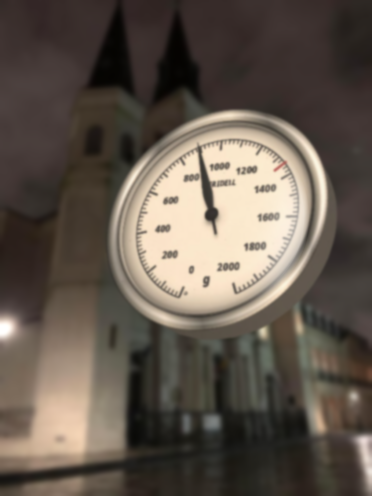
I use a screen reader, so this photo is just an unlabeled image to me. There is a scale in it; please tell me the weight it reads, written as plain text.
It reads 900 g
